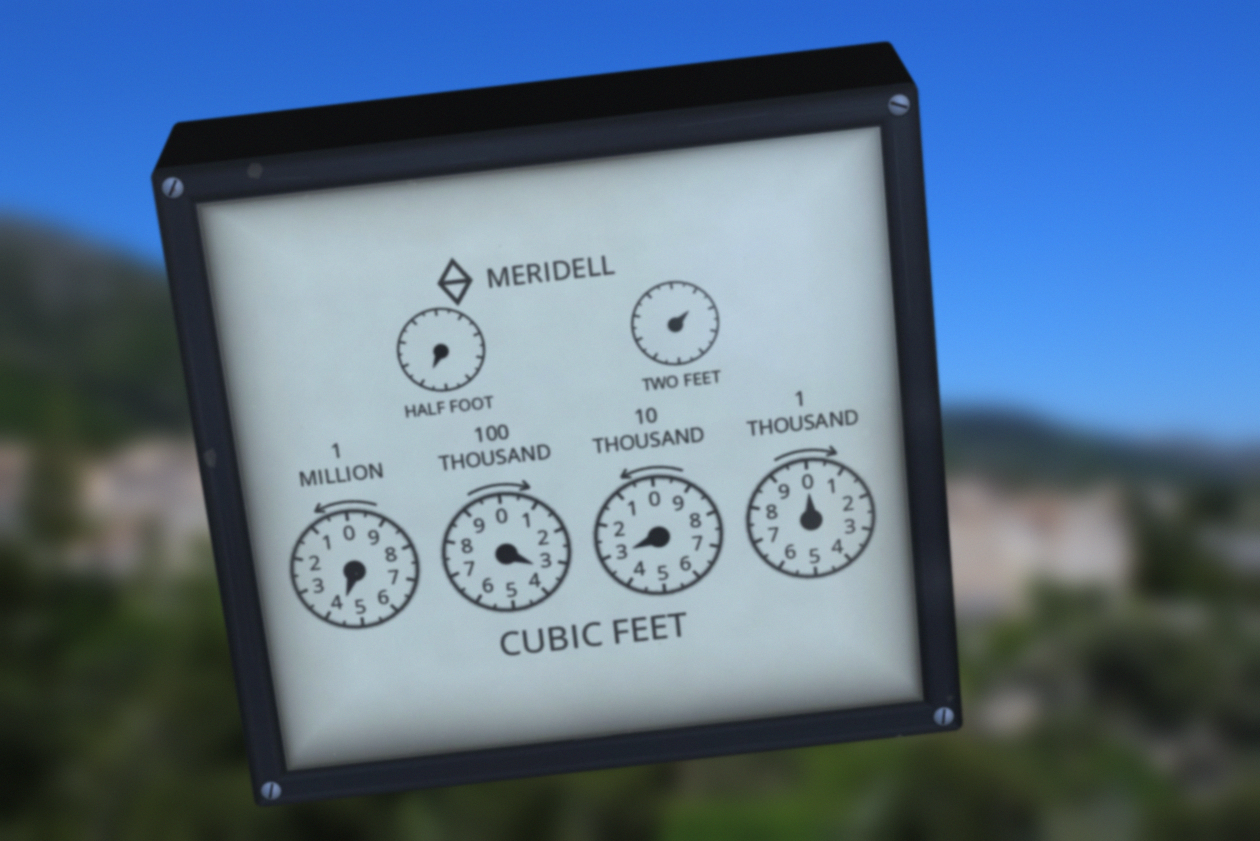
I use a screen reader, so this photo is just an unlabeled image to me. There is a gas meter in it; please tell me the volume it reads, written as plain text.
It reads 433000 ft³
